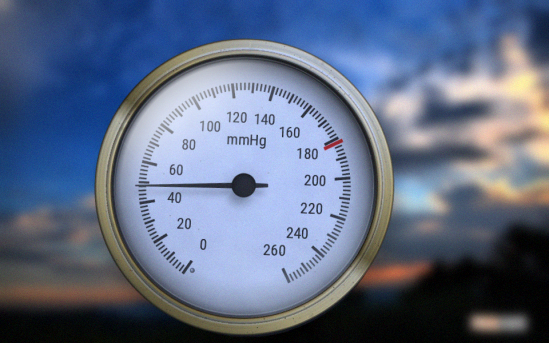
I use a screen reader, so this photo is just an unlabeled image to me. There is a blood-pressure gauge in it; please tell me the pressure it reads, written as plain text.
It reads 48 mmHg
